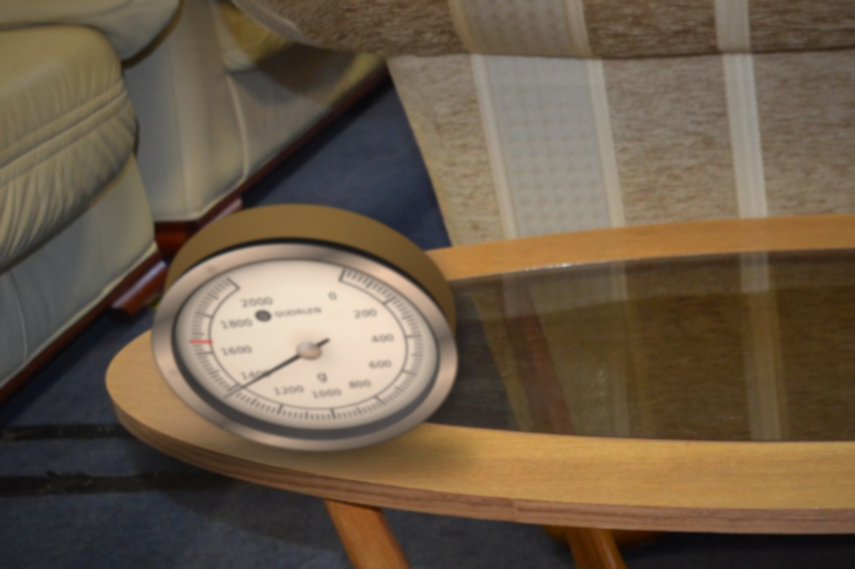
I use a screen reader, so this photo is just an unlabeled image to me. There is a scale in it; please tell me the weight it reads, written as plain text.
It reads 1400 g
